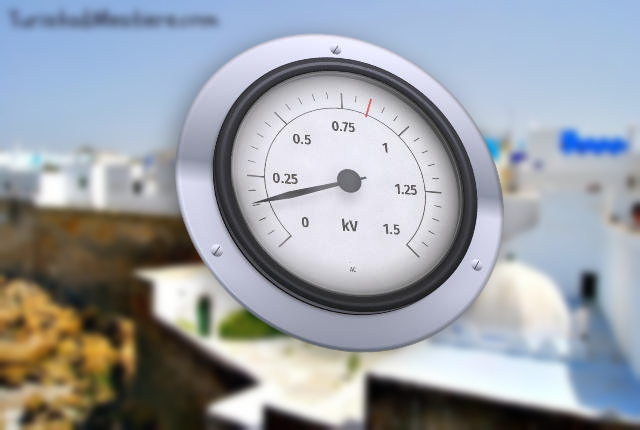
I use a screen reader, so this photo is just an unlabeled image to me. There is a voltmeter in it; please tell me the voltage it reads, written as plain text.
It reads 0.15 kV
